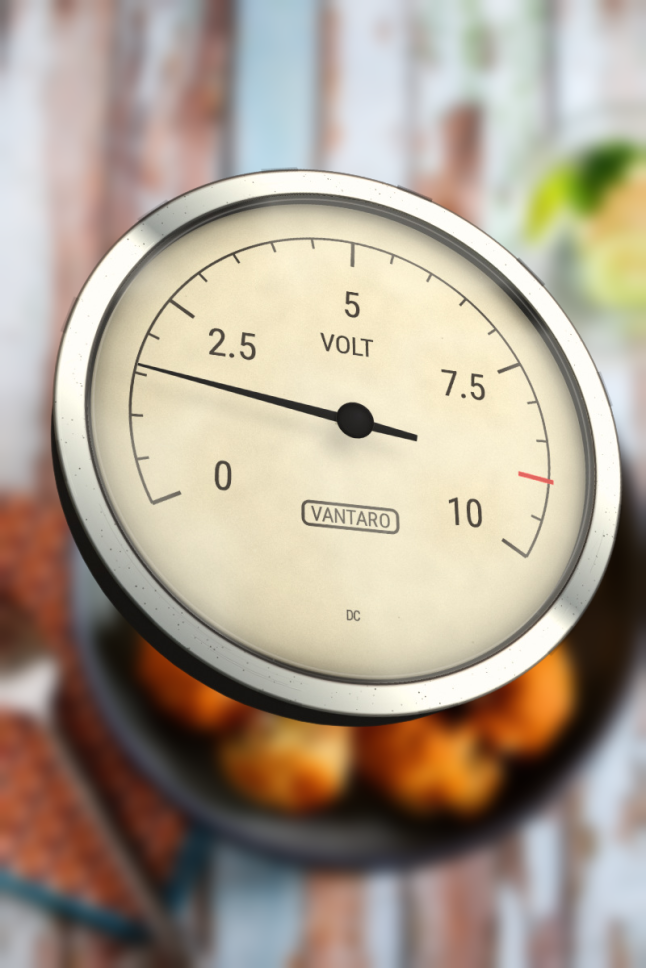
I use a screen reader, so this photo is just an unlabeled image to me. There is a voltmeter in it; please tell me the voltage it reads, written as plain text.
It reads 1.5 V
